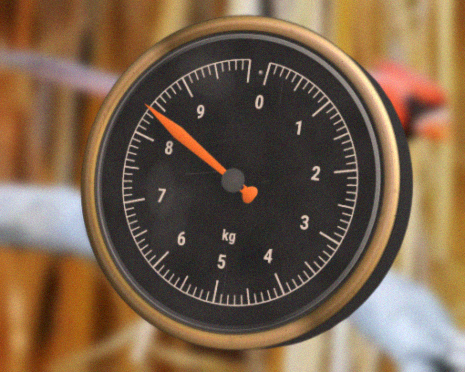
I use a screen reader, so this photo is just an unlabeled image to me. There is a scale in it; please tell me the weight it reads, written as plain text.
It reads 8.4 kg
